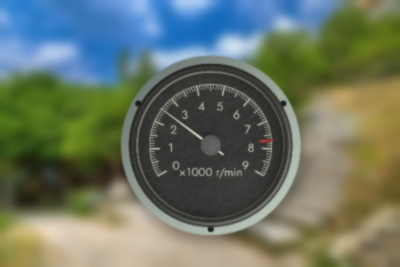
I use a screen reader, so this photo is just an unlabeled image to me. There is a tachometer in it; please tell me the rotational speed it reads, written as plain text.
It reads 2500 rpm
